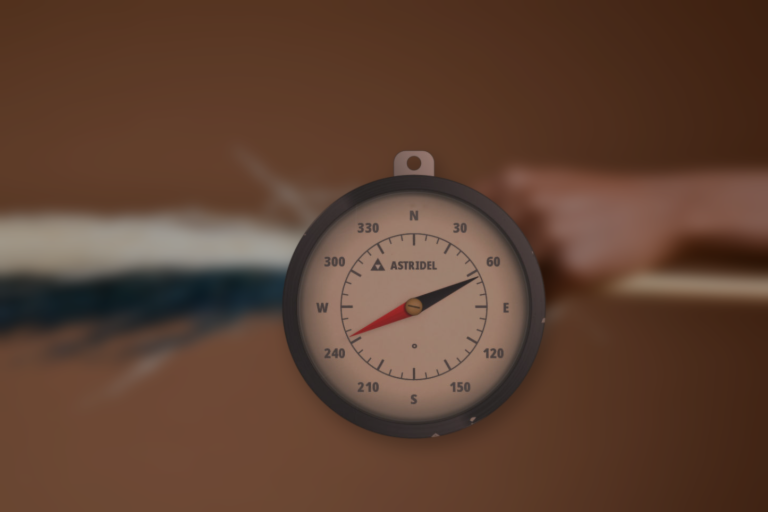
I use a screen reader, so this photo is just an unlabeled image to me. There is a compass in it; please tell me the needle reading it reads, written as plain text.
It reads 245 °
